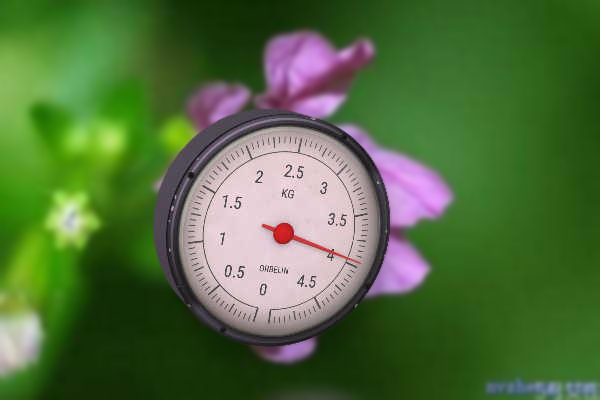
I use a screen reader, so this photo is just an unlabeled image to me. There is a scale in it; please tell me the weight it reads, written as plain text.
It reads 3.95 kg
